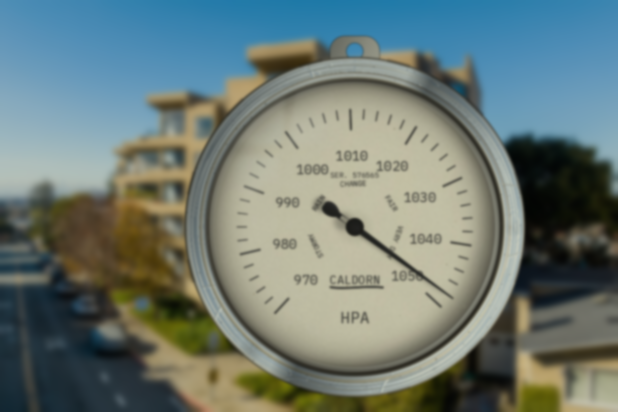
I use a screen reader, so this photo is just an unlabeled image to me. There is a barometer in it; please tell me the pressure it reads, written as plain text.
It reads 1048 hPa
